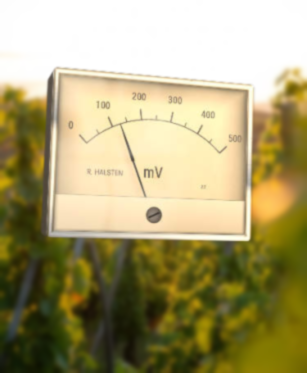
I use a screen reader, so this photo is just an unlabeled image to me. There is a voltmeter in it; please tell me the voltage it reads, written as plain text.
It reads 125 mV
